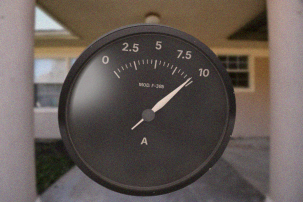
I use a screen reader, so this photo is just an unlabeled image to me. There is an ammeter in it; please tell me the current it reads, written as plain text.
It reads 9.5 A
